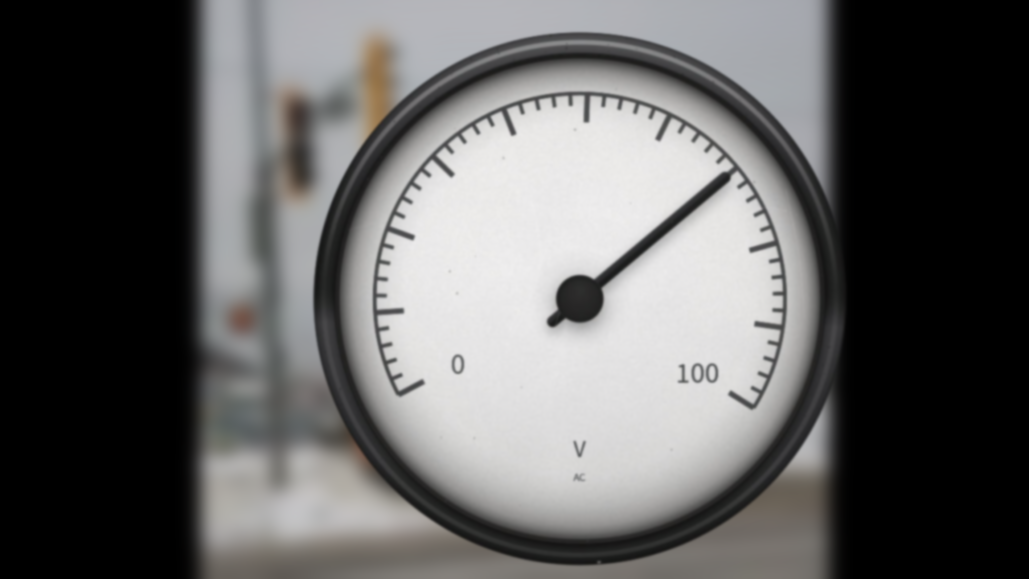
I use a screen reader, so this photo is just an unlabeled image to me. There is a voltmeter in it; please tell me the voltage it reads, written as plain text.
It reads 70 V
